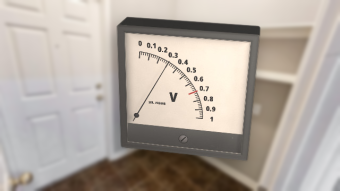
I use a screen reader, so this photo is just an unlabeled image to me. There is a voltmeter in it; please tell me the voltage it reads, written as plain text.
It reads 0.3 V
